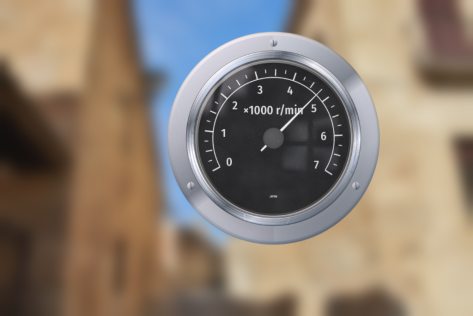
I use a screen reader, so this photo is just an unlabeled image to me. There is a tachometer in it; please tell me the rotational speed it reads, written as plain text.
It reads 4750 rpm
